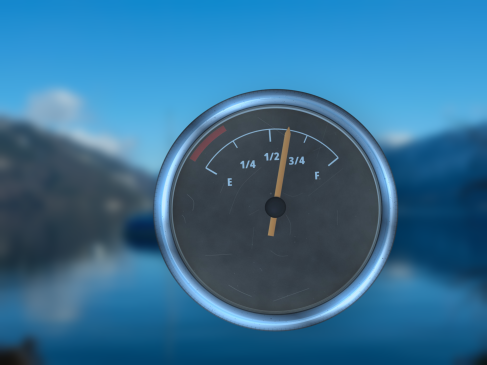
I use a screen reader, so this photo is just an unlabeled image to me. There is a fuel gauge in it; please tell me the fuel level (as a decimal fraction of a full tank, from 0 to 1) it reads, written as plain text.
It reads 0.625
